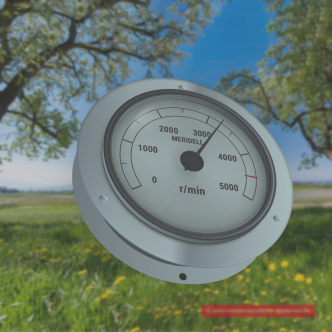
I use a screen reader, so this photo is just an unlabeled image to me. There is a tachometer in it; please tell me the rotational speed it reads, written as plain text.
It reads 3250 rpm
